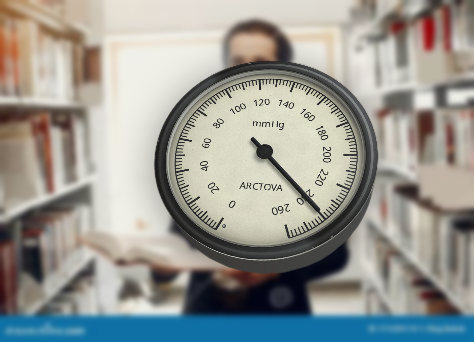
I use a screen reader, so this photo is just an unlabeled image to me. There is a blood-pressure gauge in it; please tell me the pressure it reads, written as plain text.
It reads 240 mmHg
